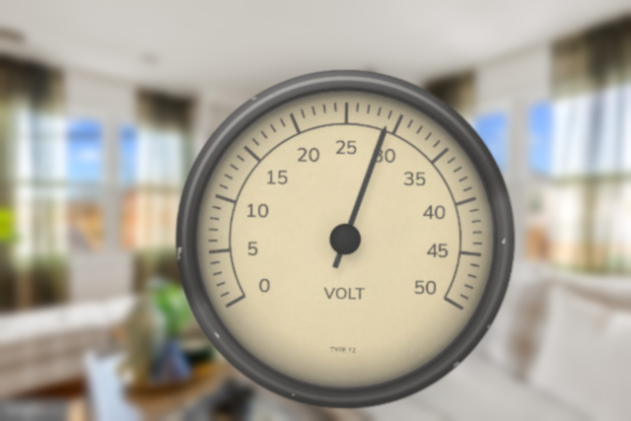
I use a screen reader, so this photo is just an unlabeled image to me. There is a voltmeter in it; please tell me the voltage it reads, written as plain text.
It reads 29 V
